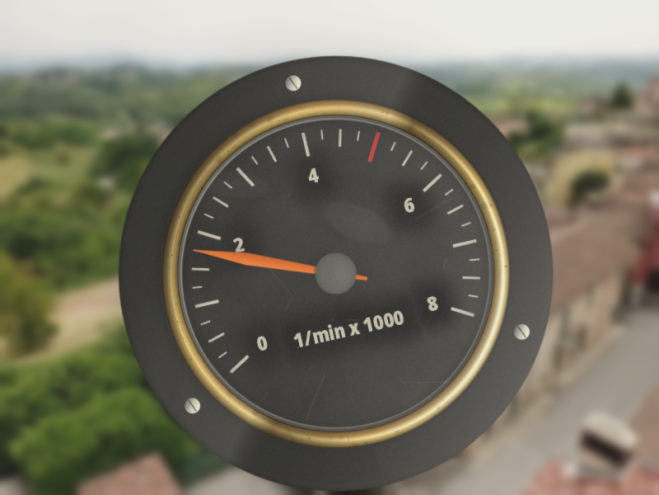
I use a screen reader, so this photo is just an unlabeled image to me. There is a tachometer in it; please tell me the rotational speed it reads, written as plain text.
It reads 1750 rpm
